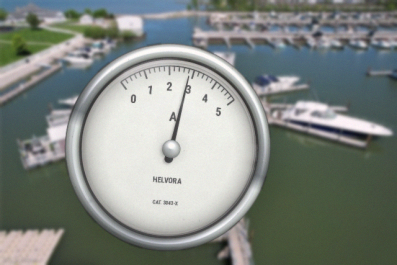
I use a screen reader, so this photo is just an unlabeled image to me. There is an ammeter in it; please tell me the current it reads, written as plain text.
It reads 2.8 A
